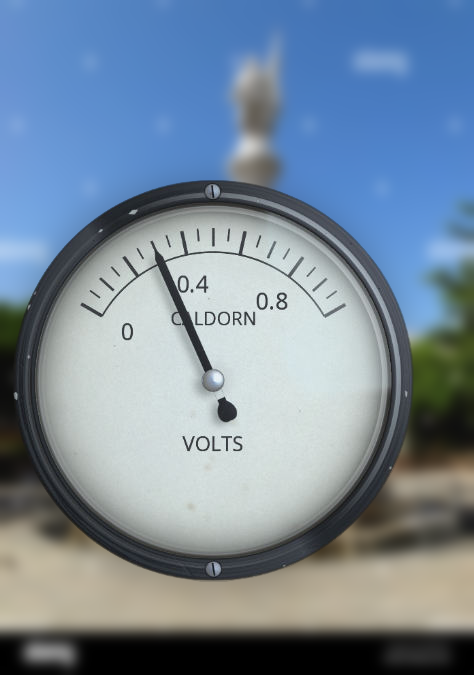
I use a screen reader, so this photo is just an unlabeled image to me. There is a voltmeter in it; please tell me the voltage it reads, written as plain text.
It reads 0.3 V
